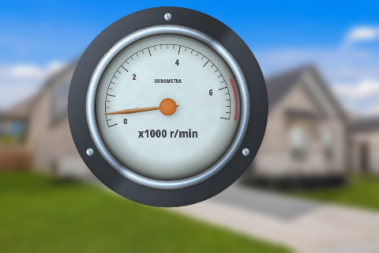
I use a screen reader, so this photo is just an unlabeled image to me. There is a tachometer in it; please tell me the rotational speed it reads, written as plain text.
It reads 400 rpm
